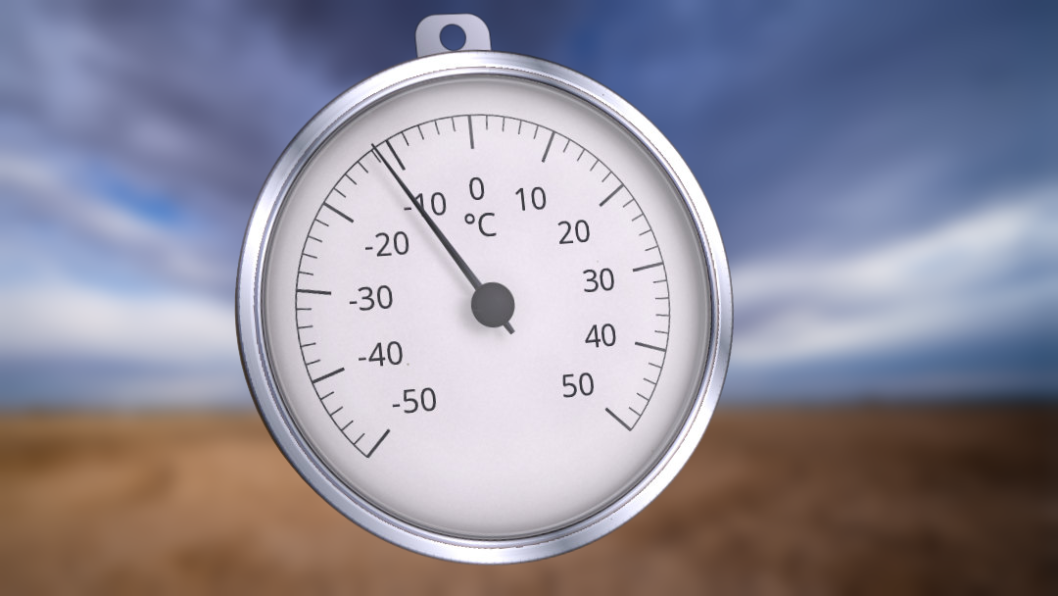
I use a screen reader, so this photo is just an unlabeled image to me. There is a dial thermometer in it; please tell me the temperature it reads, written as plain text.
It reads -12 °C
